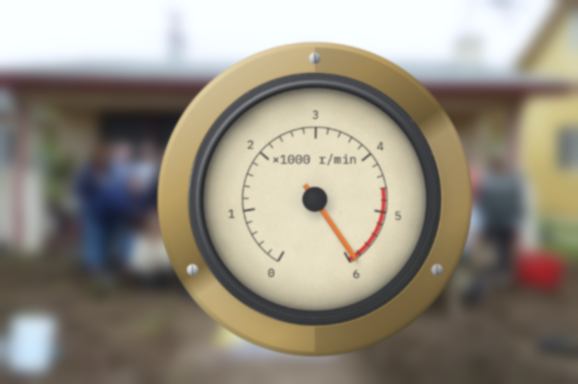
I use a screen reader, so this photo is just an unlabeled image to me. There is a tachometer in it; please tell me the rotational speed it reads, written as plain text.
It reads 5900 rpm
